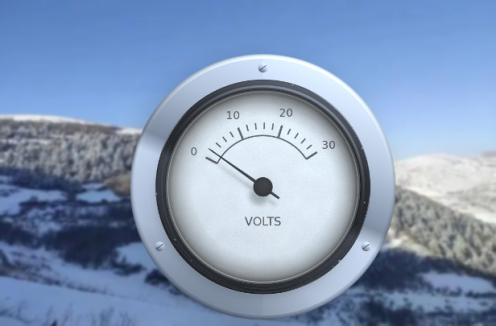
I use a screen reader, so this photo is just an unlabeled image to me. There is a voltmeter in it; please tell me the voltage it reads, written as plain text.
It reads 2 V
